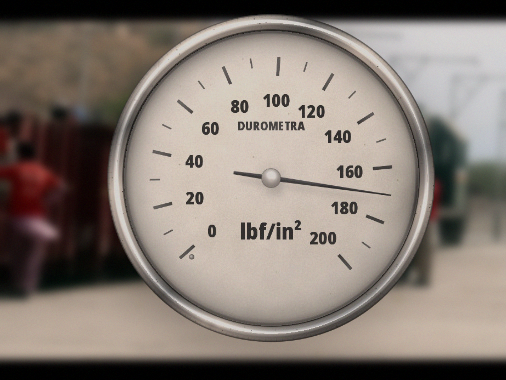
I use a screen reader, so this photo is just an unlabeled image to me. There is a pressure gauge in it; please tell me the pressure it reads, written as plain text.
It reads 170 psi
